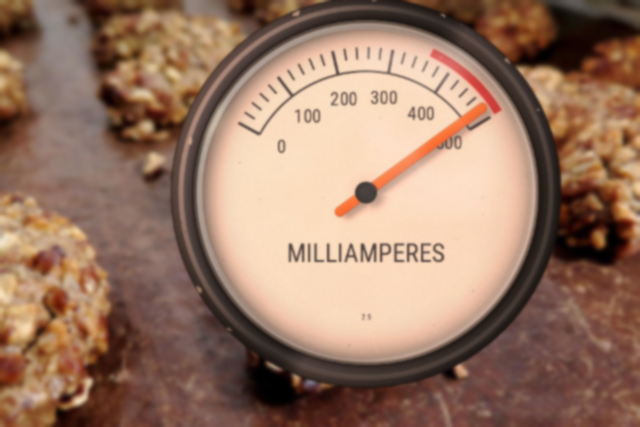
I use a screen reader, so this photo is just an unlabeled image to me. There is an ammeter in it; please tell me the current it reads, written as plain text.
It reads 480 mA
